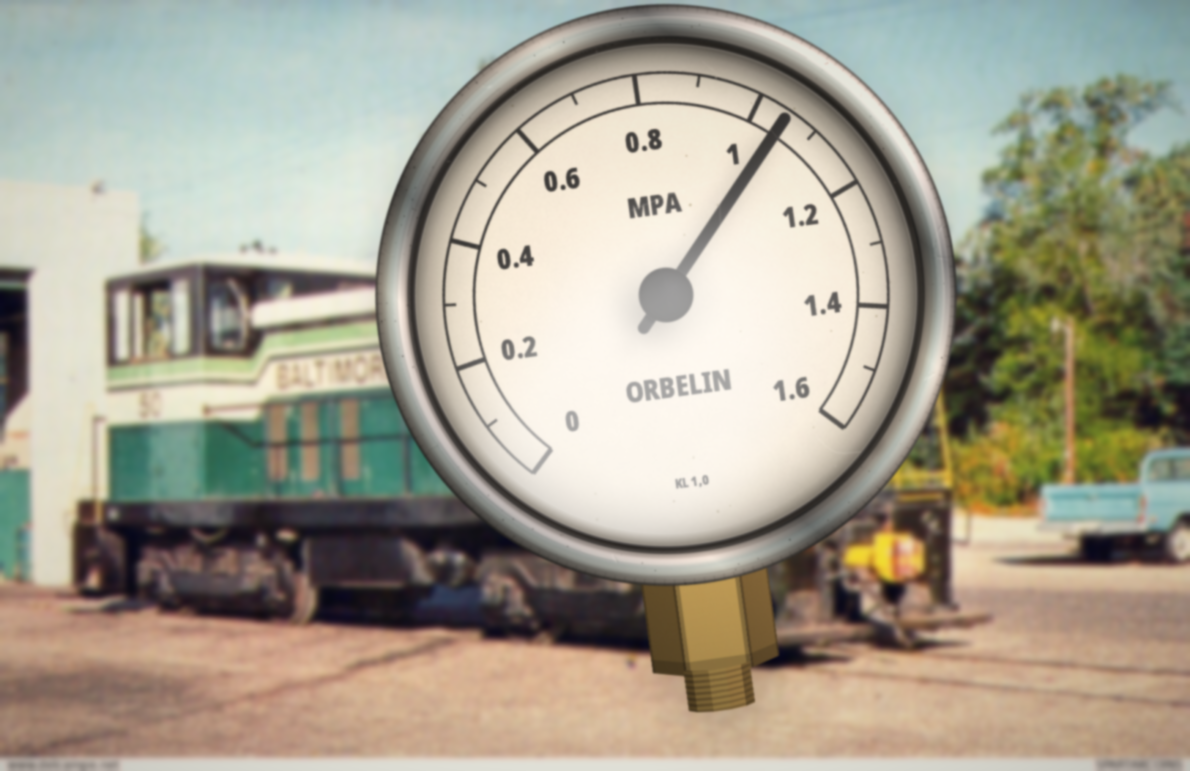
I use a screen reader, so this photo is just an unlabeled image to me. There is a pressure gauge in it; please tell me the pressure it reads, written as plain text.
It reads 1.05 MPa
